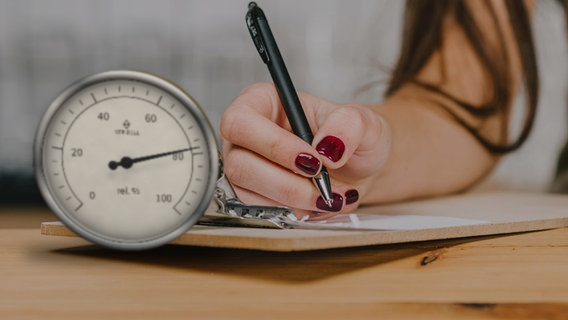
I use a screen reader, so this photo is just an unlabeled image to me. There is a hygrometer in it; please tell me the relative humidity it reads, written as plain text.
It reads 78 %
